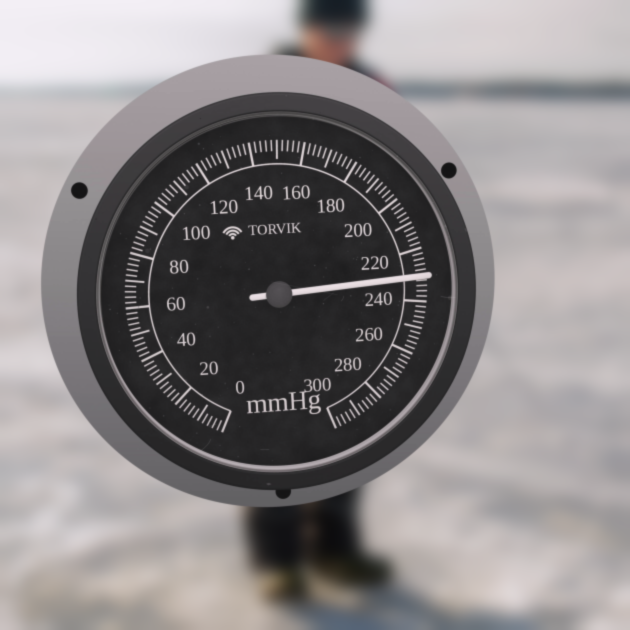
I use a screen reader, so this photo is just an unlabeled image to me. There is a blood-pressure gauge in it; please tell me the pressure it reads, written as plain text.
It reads 230 mmHg
